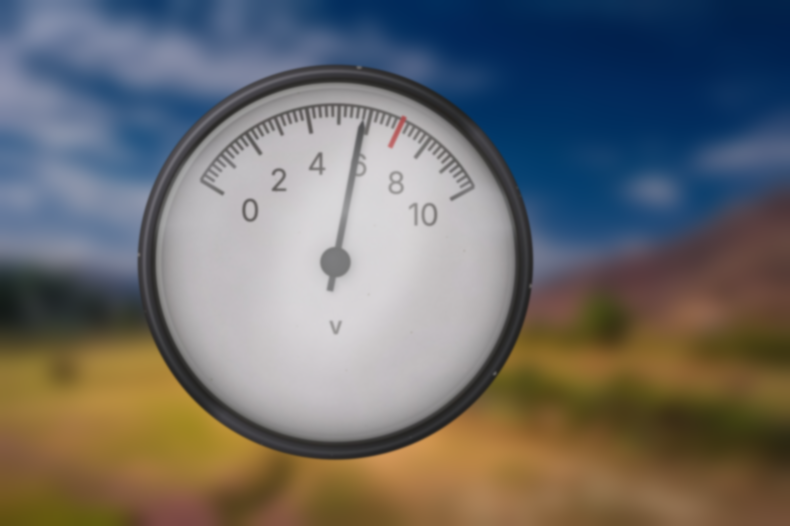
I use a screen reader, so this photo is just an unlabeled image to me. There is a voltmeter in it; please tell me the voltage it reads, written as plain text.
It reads 5.8 V
